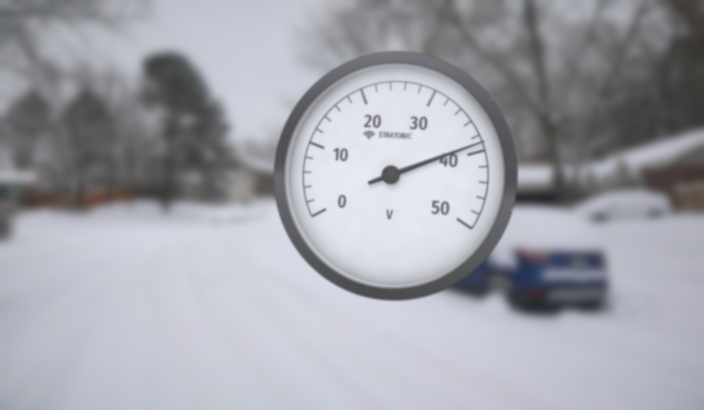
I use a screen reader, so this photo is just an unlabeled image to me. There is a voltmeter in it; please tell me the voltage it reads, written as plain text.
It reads 39 V
